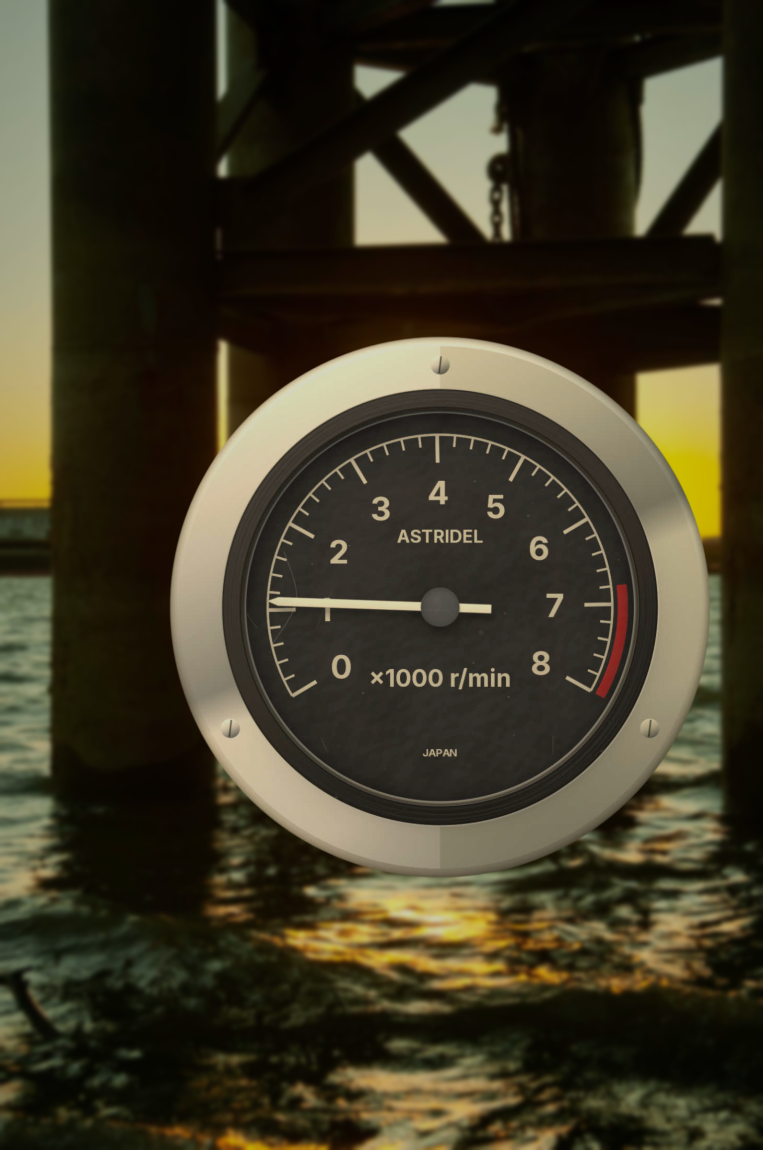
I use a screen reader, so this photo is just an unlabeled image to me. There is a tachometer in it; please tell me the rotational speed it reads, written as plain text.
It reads 1100 rpm
